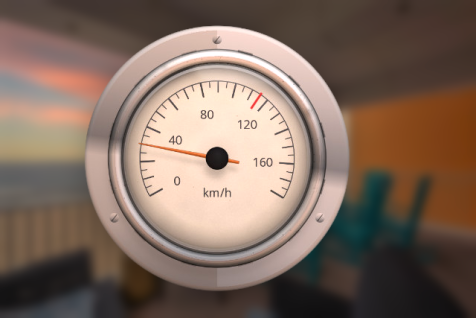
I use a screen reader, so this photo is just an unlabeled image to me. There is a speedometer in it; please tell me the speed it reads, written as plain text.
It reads 30 km/h
